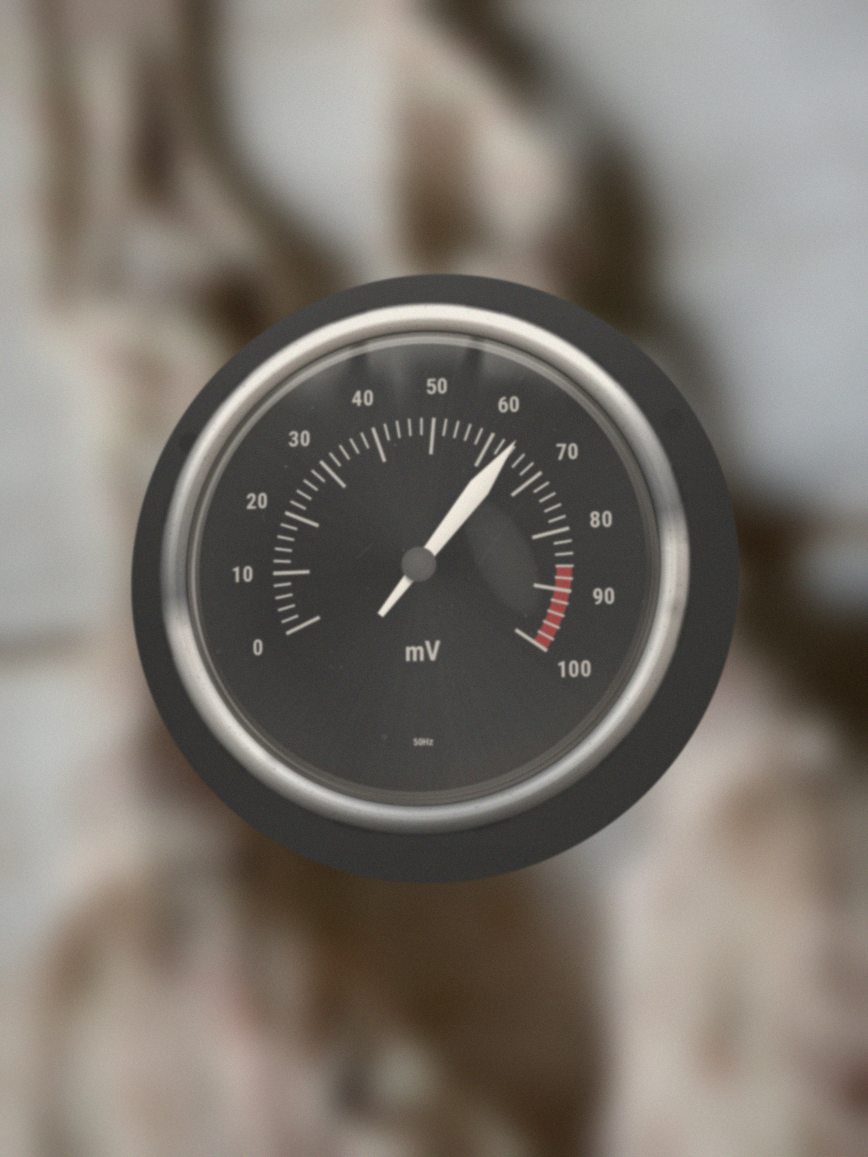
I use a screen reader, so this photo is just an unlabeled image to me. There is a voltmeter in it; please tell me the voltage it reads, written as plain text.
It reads 64 mV
